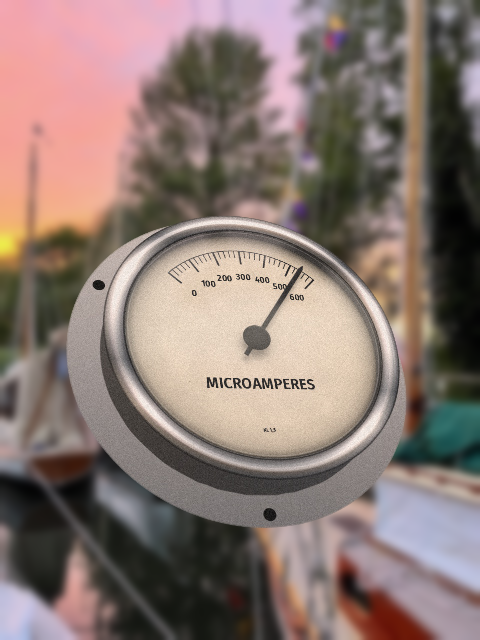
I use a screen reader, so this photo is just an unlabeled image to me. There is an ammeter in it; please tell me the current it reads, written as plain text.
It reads 540 µA
